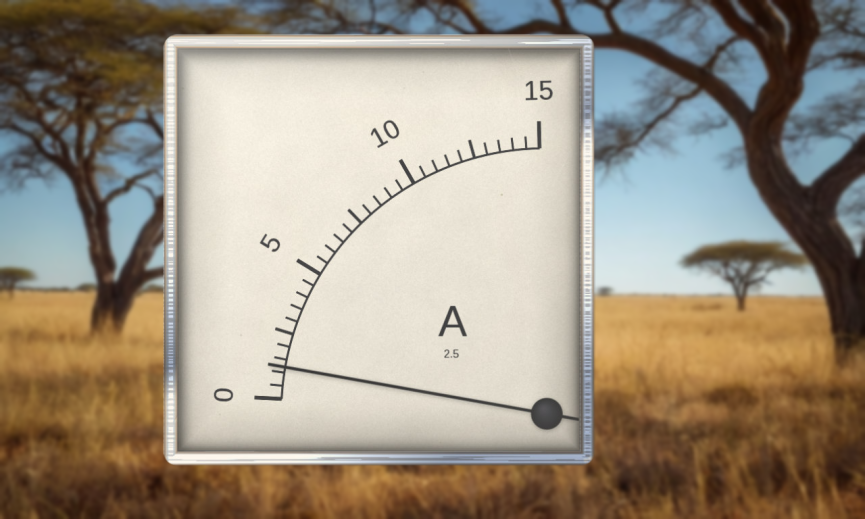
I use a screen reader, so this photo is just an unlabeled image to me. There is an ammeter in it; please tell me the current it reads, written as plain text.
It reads 1.25 A
